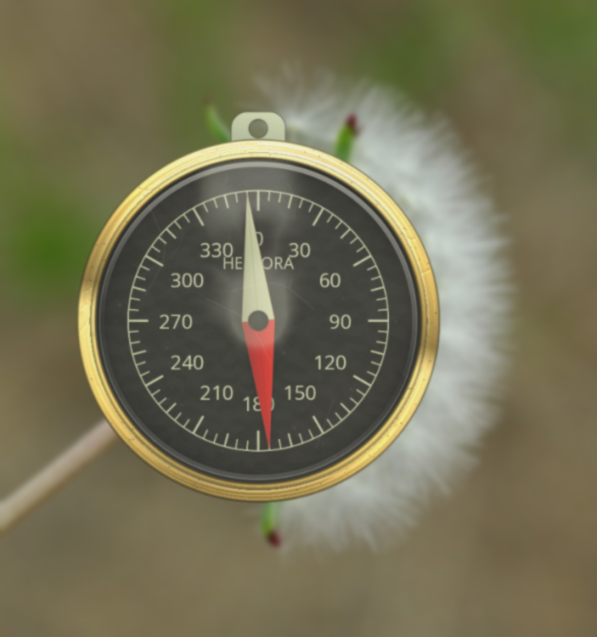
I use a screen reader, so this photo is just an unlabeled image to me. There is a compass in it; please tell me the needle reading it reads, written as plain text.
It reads 175 °
